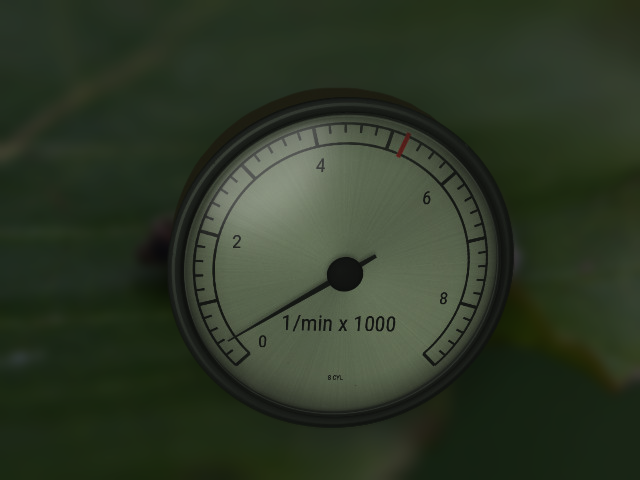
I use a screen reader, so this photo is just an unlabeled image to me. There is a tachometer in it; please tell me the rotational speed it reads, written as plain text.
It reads 400 rpm
